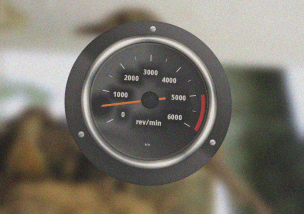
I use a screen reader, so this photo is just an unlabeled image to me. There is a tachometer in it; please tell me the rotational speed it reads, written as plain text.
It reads 500 rpm
